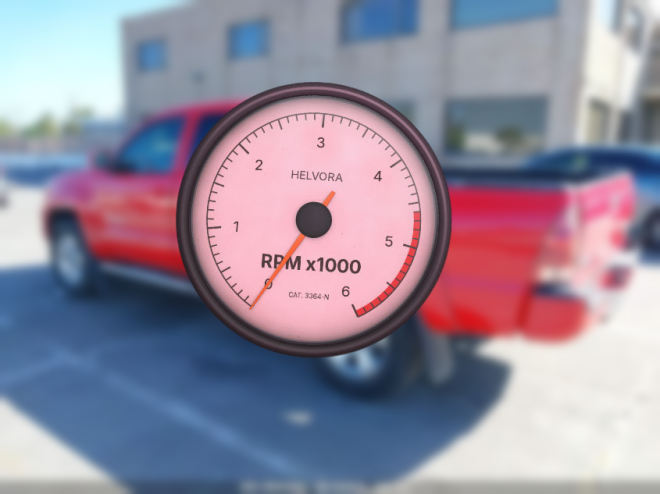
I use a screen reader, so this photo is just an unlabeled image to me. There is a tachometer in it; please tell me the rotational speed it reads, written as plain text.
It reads 0 rpm
